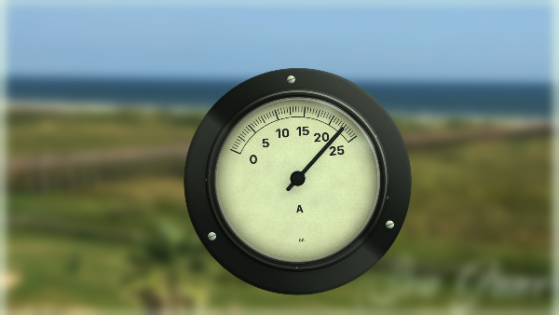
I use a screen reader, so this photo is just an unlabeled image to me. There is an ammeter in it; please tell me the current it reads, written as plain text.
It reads 22.5 A
